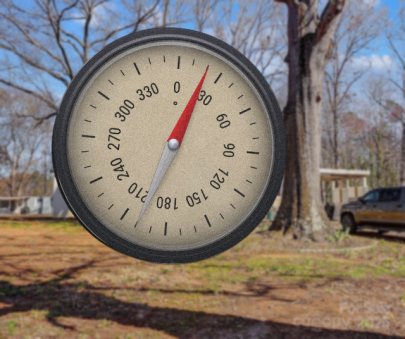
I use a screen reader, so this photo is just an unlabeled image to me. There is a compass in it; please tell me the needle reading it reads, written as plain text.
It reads 20 °
